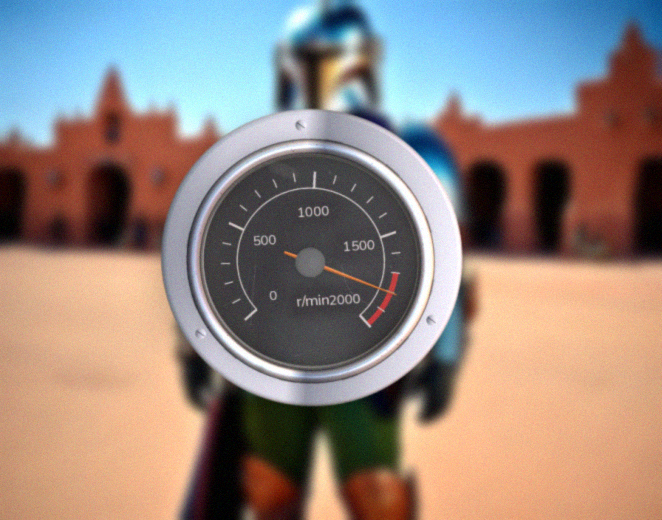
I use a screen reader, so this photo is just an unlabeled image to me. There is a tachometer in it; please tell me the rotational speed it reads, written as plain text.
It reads 1800 rpm
